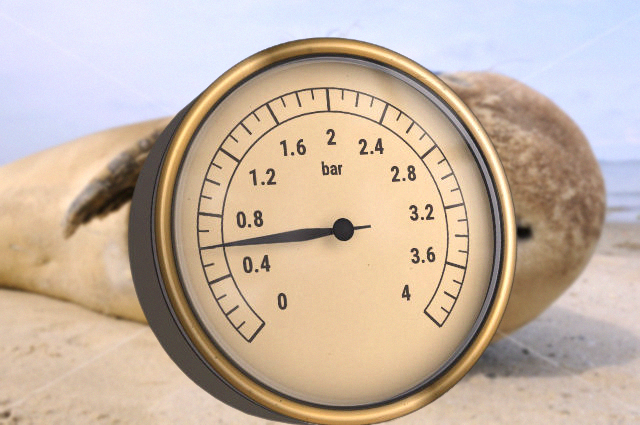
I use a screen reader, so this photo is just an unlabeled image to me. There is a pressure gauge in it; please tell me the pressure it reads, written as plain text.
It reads 0.6 bar
